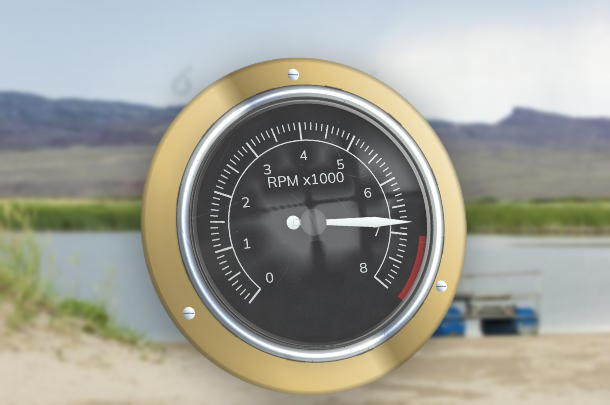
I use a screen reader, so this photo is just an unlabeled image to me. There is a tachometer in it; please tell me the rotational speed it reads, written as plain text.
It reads 6800 rpm
